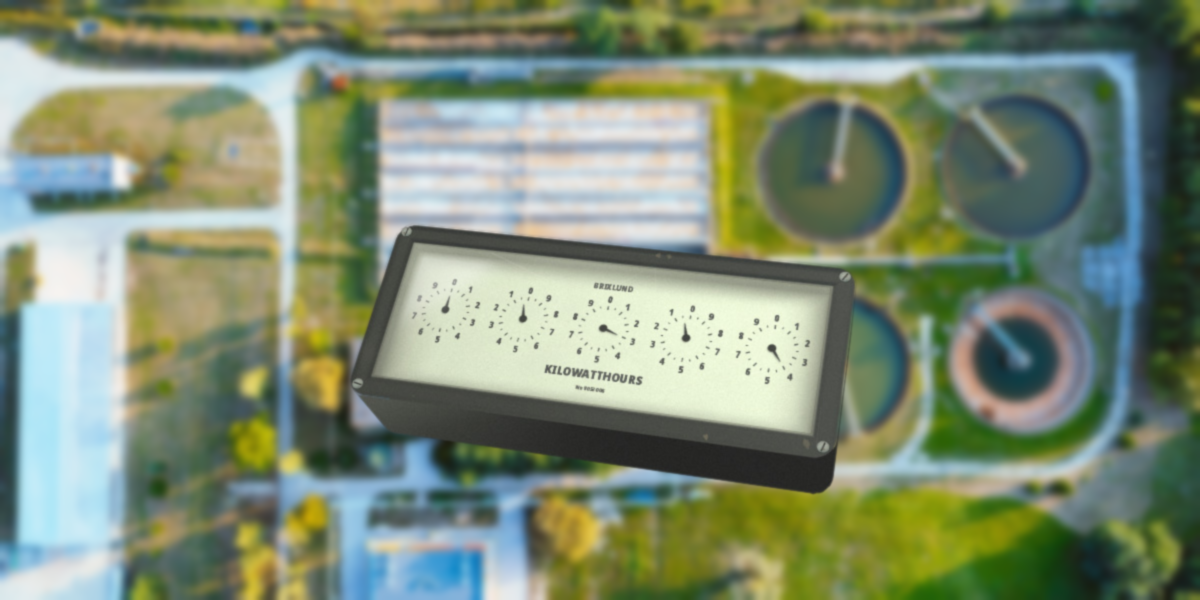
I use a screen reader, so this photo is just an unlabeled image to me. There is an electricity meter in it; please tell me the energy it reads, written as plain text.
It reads 304 kWh
